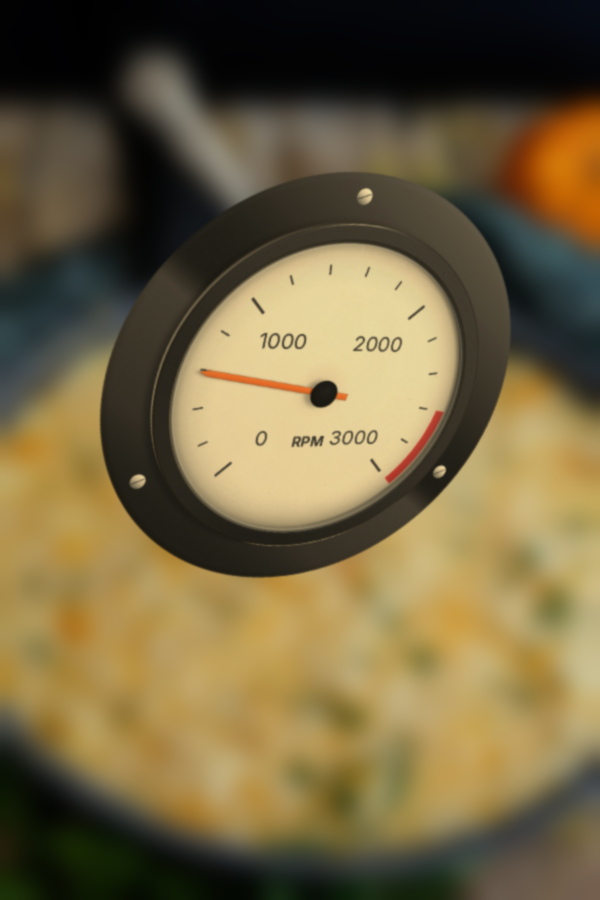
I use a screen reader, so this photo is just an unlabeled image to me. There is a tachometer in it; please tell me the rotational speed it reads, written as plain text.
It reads 600 rpm
